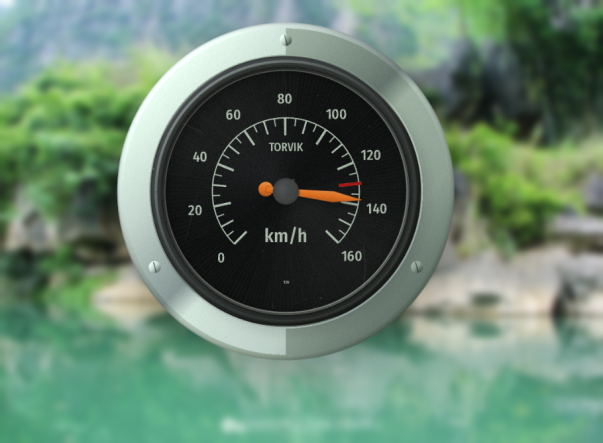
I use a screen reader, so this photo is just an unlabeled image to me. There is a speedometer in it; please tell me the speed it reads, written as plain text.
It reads 137.5 km/h
